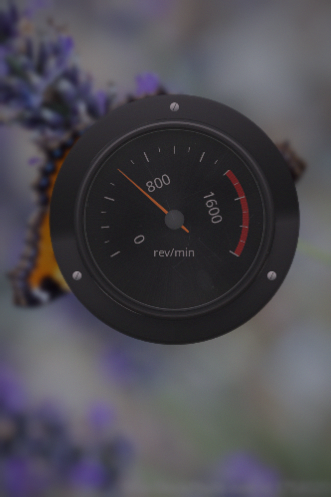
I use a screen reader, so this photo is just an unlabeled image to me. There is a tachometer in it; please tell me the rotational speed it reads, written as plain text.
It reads 600 rpm
